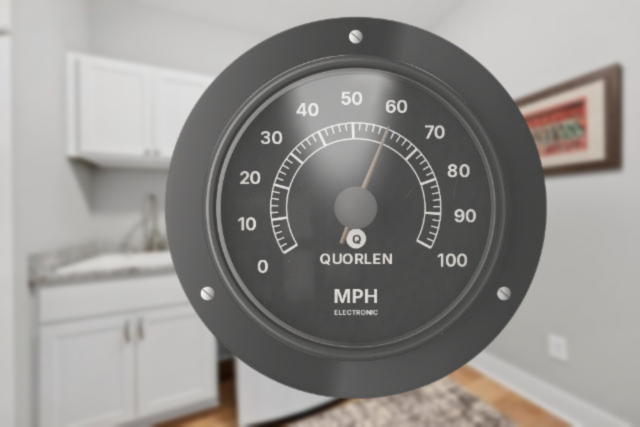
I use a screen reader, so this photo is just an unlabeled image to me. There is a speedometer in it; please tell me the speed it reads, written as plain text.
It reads 60 mph
